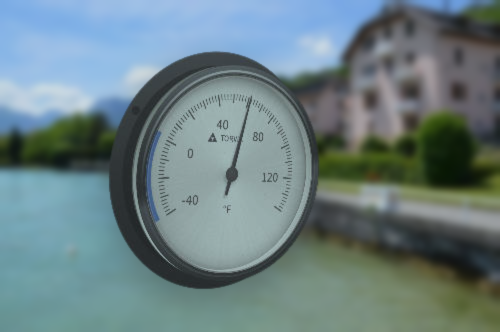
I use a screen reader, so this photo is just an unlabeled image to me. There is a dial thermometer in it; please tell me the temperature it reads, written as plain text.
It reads 60 °F
